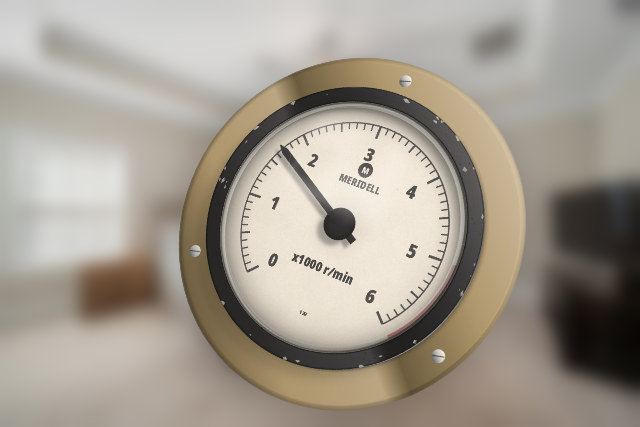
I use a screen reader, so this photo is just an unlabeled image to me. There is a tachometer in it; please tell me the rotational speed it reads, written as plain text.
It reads 1700 rpm
